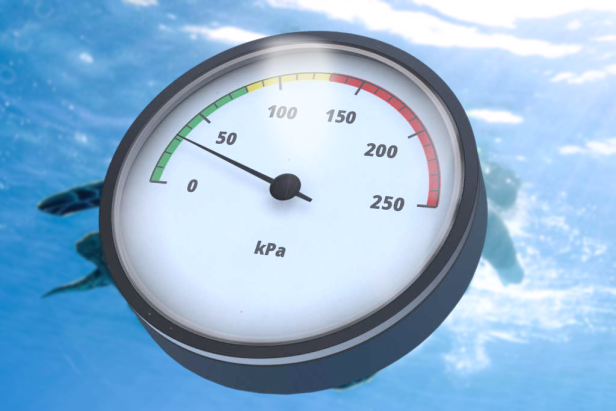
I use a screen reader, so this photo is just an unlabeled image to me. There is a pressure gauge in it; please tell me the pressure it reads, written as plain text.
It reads 30 kPa
